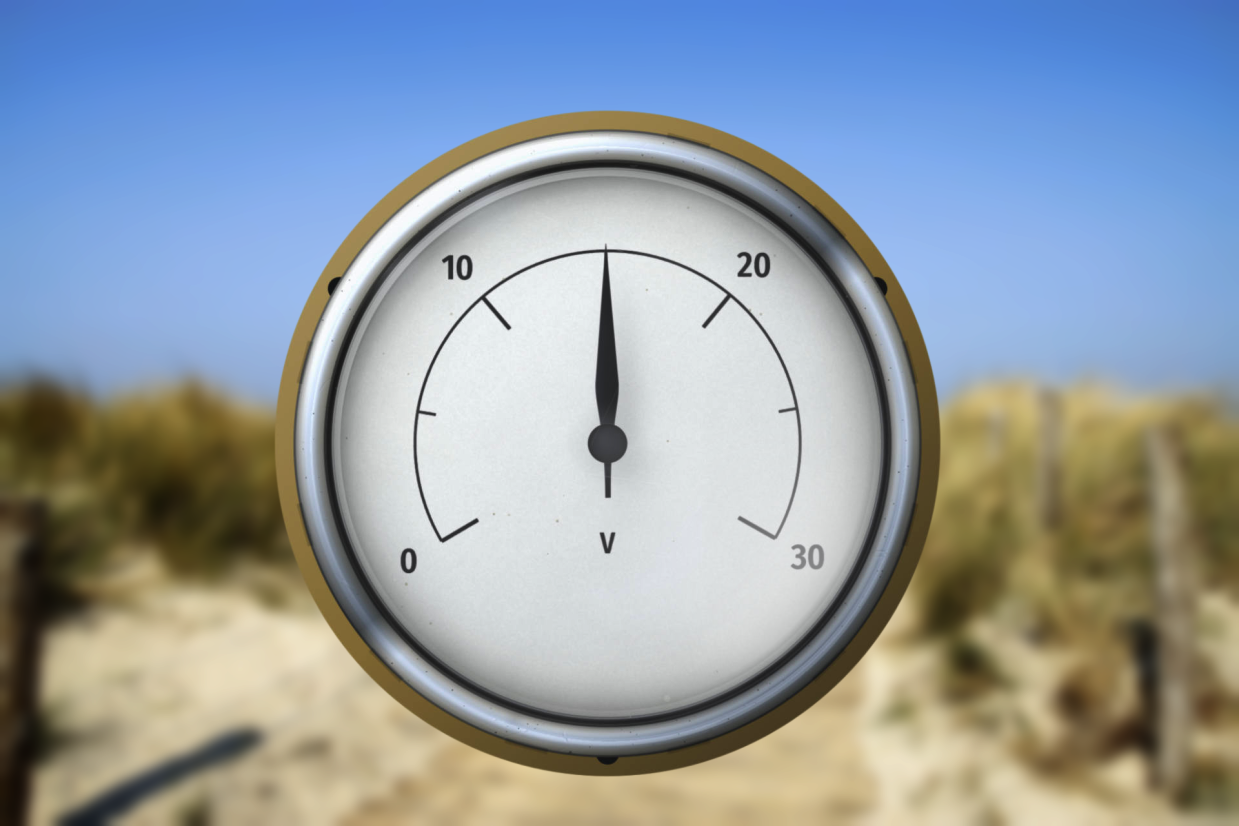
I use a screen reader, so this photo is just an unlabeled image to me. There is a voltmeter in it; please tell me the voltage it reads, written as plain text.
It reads 15 V
